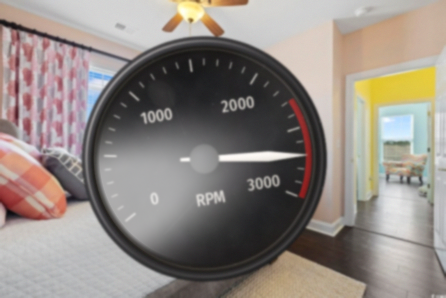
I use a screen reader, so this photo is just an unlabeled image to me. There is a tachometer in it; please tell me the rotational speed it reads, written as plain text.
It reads 2700 rpm
